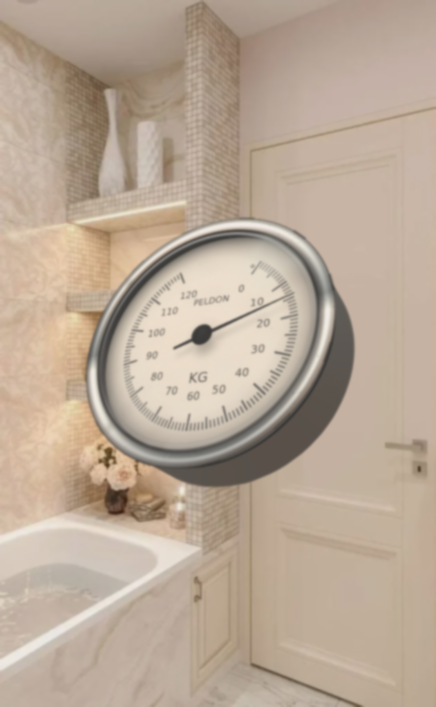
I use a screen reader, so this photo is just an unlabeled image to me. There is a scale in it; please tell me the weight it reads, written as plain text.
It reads 15 kg
